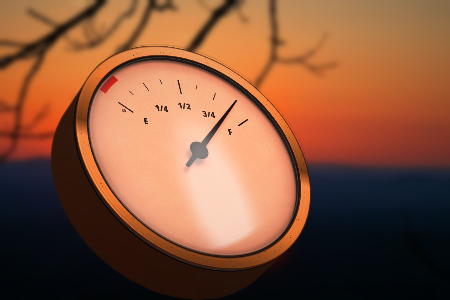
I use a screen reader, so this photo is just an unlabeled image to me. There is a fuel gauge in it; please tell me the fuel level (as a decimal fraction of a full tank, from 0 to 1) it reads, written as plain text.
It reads 0.875
